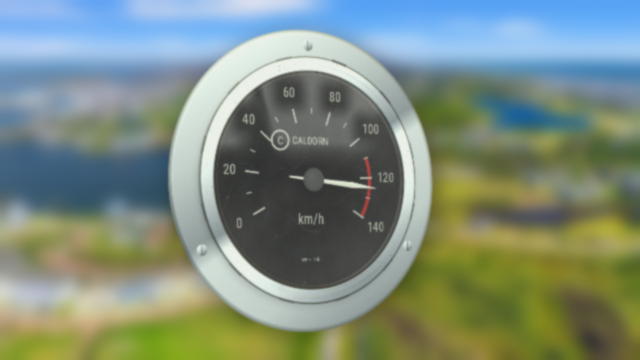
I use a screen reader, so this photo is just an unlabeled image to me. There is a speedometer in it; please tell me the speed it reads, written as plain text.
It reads 125 km/h
